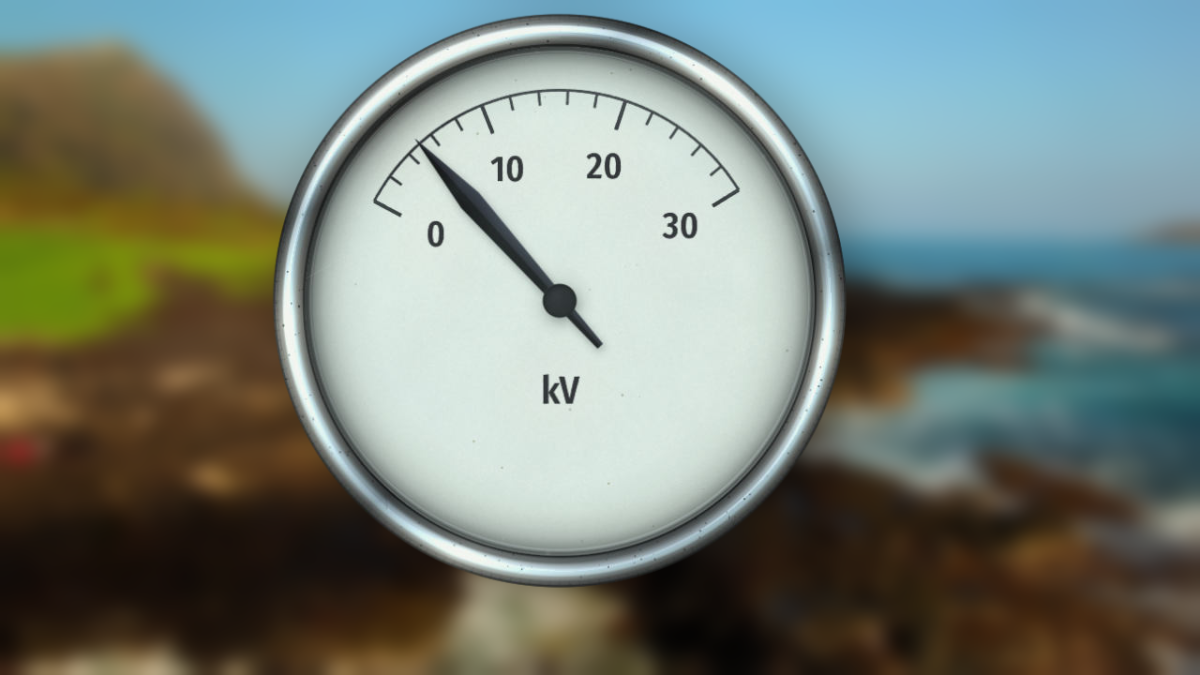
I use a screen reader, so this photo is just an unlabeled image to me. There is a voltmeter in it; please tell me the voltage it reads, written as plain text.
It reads 5 kV
